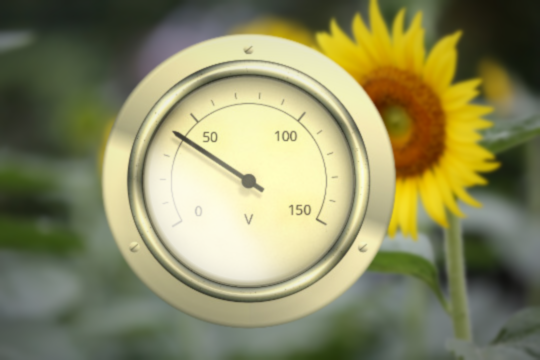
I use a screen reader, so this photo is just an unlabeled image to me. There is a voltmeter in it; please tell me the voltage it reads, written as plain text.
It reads 40 V
